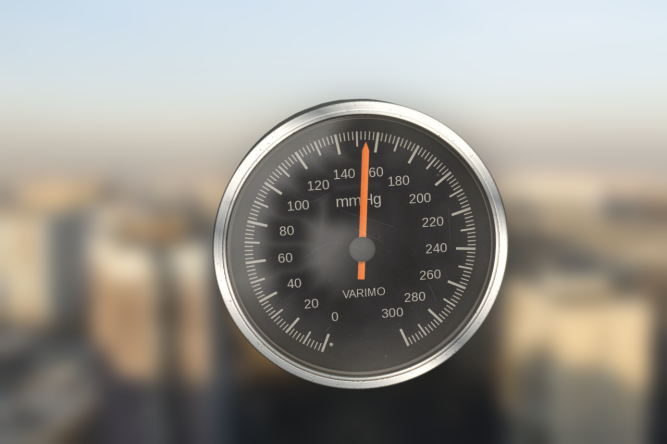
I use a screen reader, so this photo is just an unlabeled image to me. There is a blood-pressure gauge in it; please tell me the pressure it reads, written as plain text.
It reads 154 mmHg
